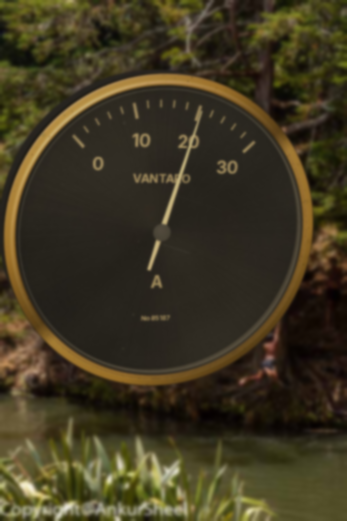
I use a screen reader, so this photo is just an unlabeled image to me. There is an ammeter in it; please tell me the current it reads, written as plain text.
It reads 20 A
